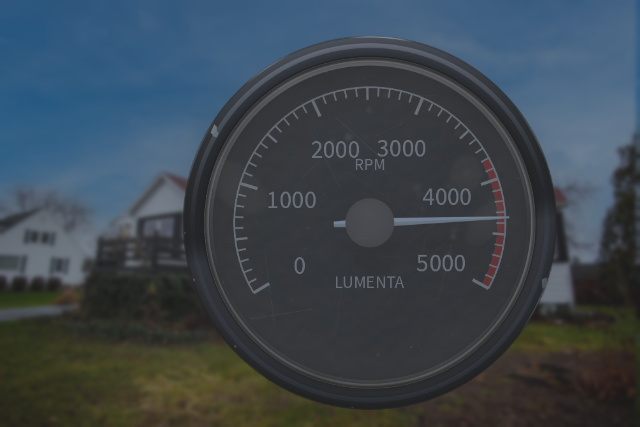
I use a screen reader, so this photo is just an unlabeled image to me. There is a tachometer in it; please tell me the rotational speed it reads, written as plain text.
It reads 4350 rpm
